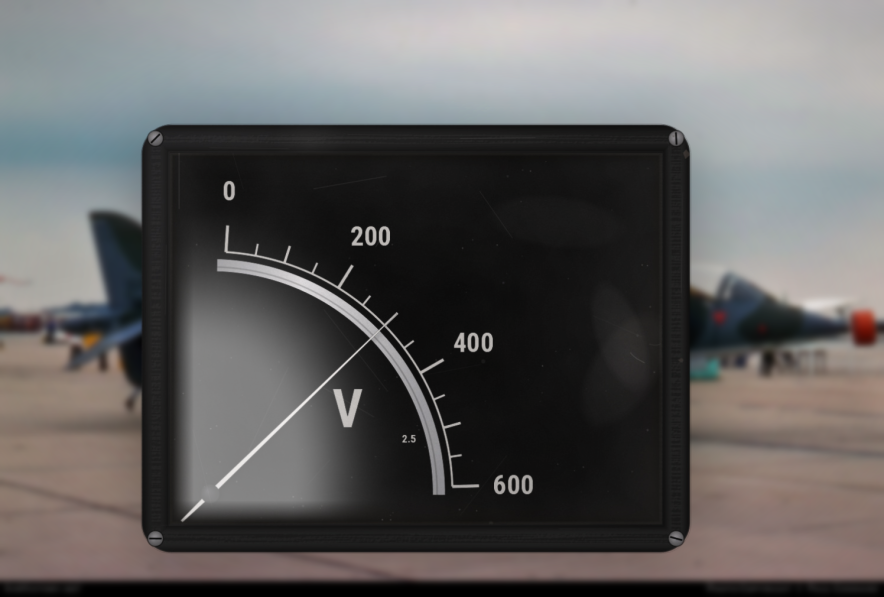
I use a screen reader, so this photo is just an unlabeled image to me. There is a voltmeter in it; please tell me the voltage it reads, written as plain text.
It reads 300 V
